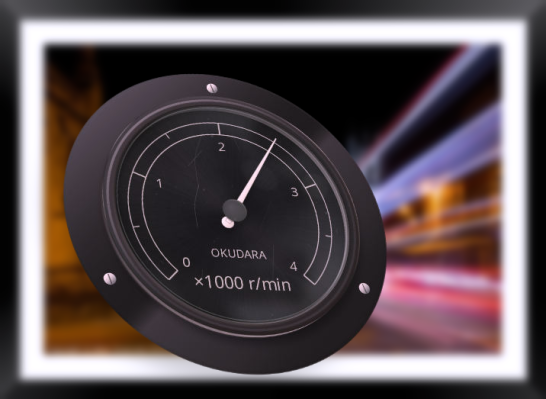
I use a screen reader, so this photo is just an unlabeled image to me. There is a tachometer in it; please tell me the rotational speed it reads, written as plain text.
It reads 2500 rpm
